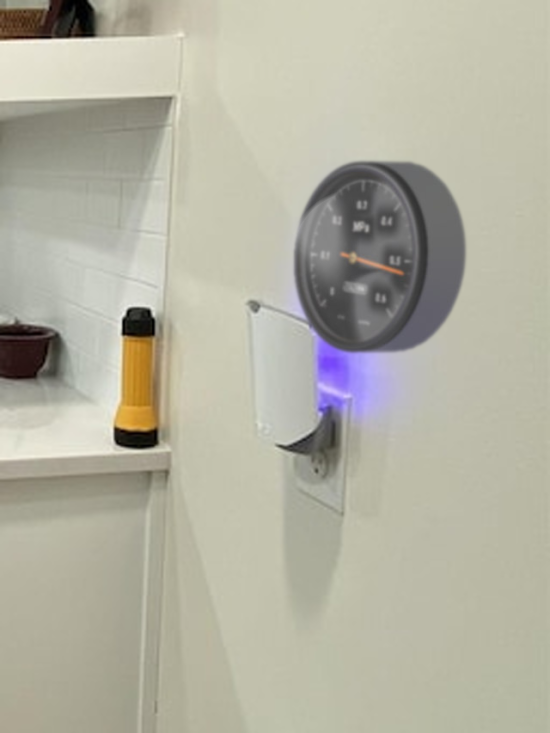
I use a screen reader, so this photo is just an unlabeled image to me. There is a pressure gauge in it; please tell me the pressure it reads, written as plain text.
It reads 0.52 MPa
